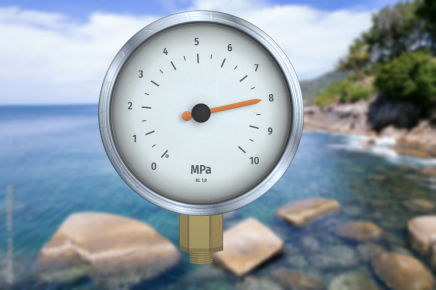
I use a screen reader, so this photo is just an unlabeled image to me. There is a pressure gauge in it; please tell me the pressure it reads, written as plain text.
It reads 8 MPa
